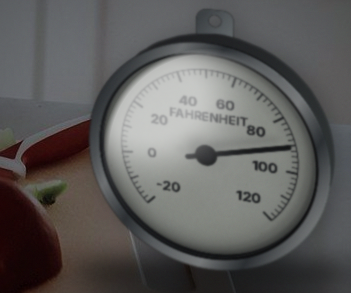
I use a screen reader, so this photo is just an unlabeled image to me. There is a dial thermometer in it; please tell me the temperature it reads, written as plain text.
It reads 90 °F
